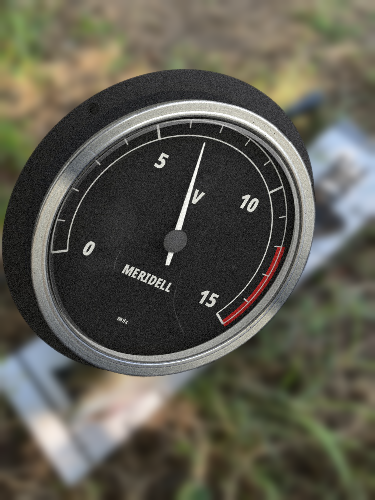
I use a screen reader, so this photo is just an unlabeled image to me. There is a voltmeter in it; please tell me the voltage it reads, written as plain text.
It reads 6.5 V
